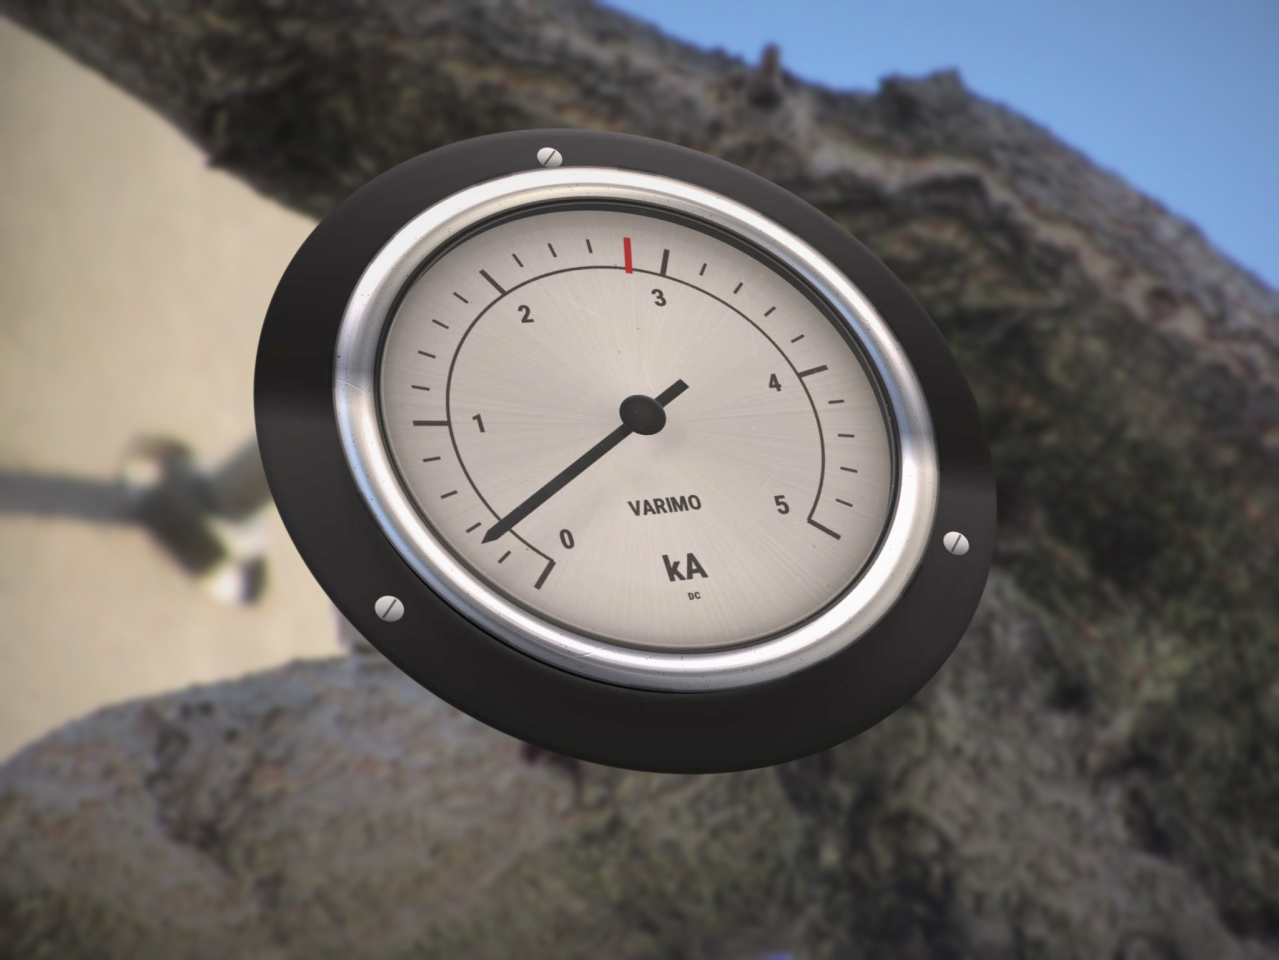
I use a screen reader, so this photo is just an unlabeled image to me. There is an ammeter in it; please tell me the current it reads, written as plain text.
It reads 0.3 kA
